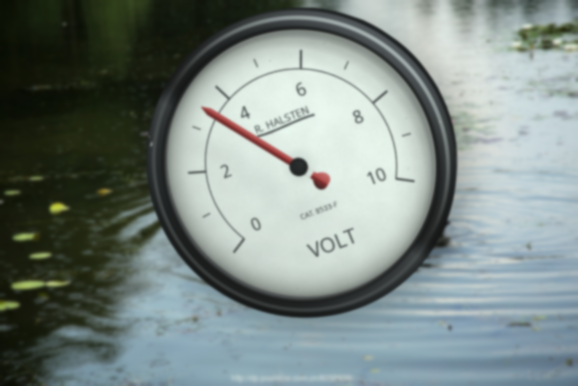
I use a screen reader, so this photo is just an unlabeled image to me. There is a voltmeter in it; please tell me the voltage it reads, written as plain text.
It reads 3.5 V
